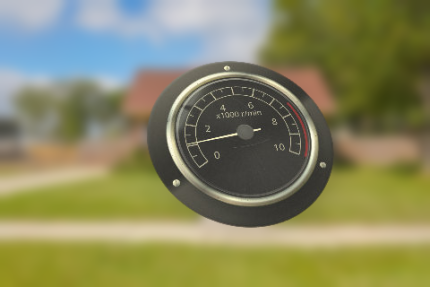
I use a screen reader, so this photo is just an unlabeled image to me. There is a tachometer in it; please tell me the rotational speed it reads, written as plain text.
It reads 1000 rpm
